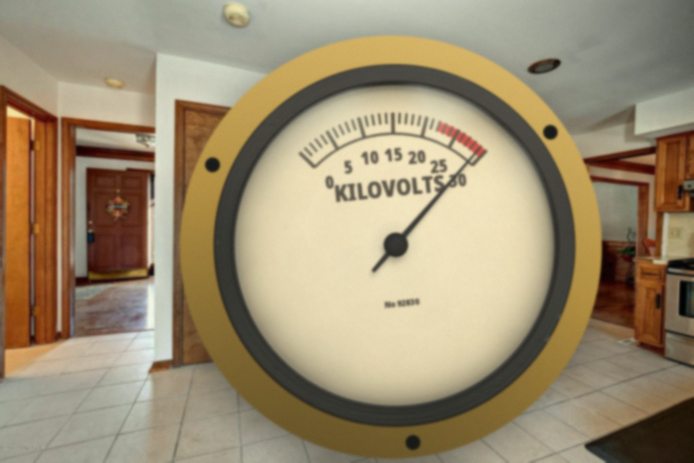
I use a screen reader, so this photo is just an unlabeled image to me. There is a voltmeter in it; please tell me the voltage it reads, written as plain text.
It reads 29 kV
